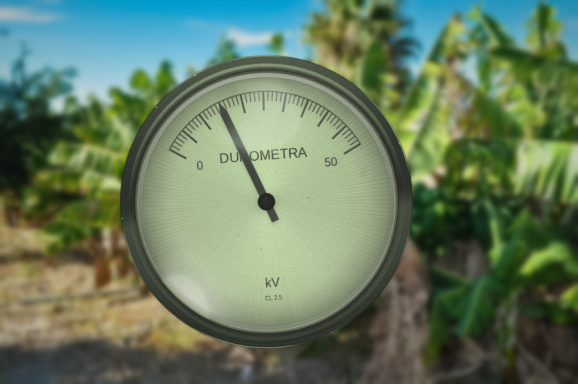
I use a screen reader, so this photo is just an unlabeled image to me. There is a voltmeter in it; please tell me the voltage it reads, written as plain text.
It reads 15 kV
